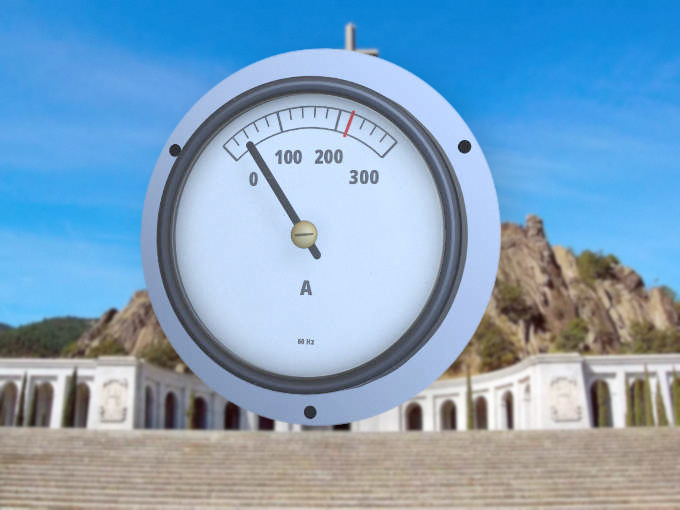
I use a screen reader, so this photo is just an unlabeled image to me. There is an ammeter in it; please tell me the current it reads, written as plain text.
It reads 40 A
